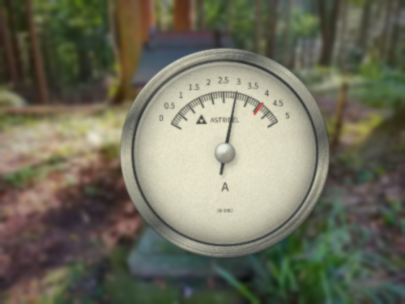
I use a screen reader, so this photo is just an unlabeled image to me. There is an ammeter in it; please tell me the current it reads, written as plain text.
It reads 3 A
